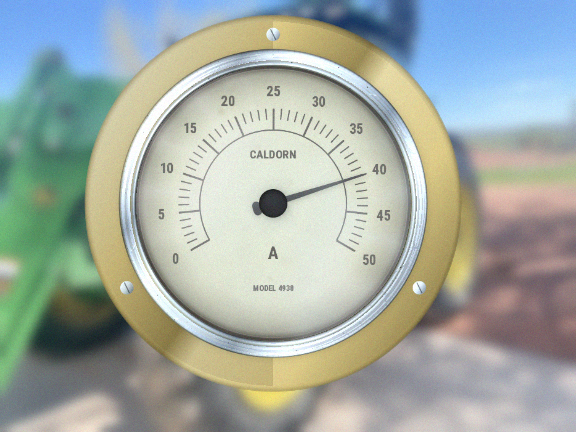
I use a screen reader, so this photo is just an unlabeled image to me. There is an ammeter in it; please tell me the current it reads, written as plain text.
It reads 40 A
